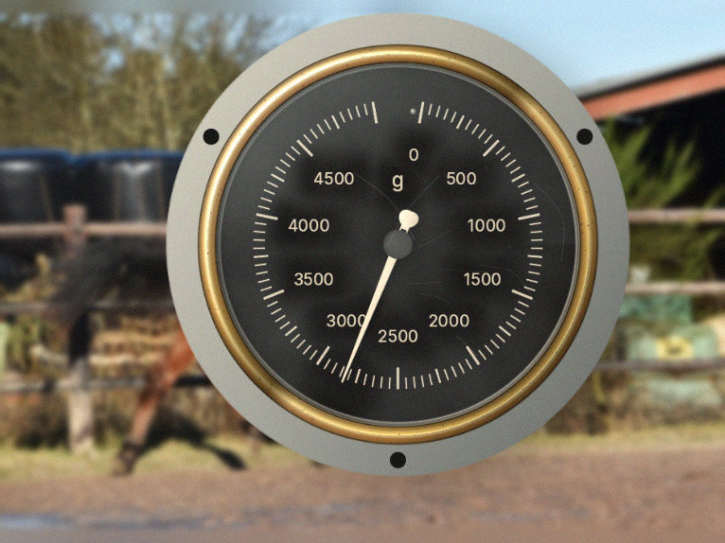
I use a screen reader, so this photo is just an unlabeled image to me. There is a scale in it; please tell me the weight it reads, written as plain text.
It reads 2825 g
